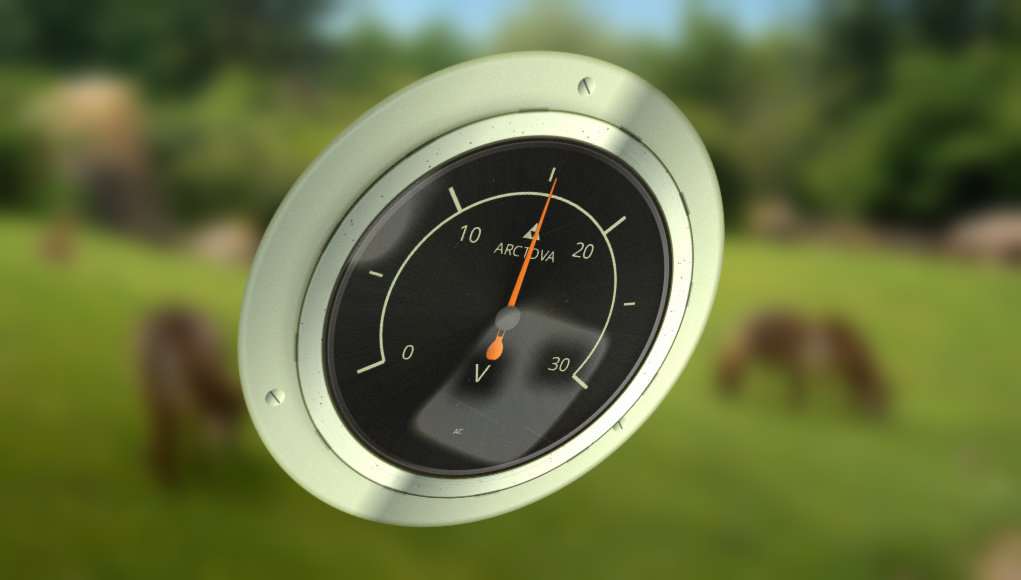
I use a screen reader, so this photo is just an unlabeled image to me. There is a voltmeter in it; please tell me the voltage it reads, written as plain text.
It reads 15 V
